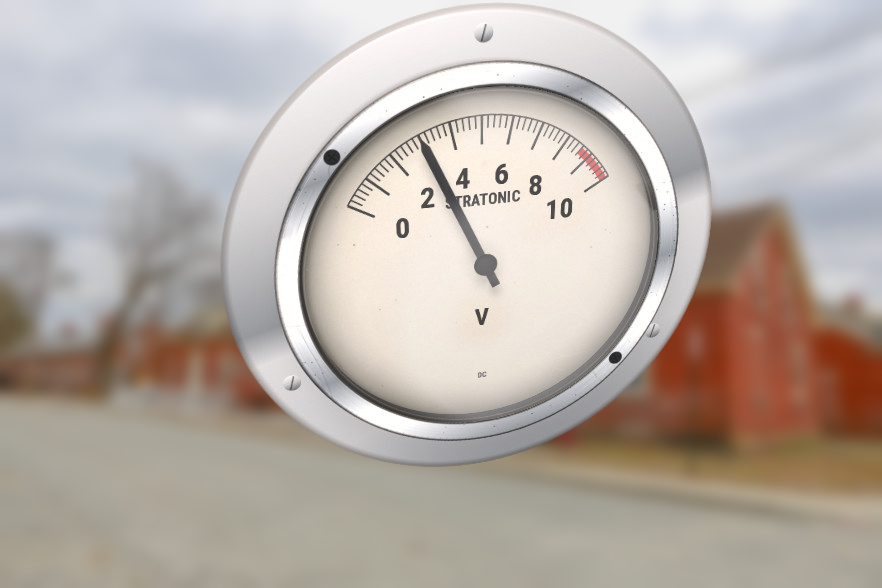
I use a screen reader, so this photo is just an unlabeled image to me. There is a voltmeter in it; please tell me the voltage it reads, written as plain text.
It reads 3 V
